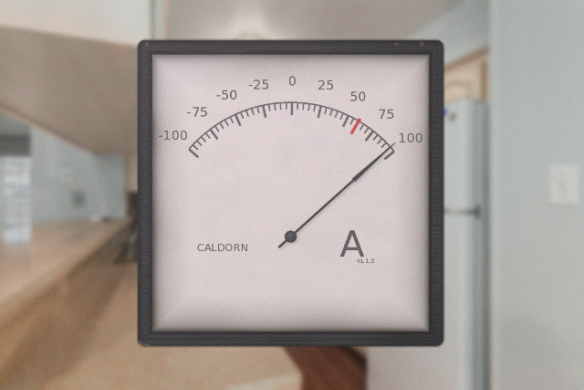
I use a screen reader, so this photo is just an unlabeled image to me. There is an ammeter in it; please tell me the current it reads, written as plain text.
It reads 95 A
